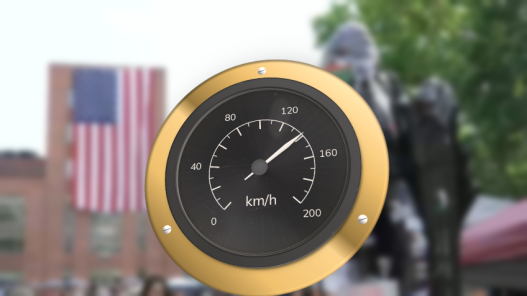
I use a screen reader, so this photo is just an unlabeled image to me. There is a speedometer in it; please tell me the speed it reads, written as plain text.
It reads 140 km/h
